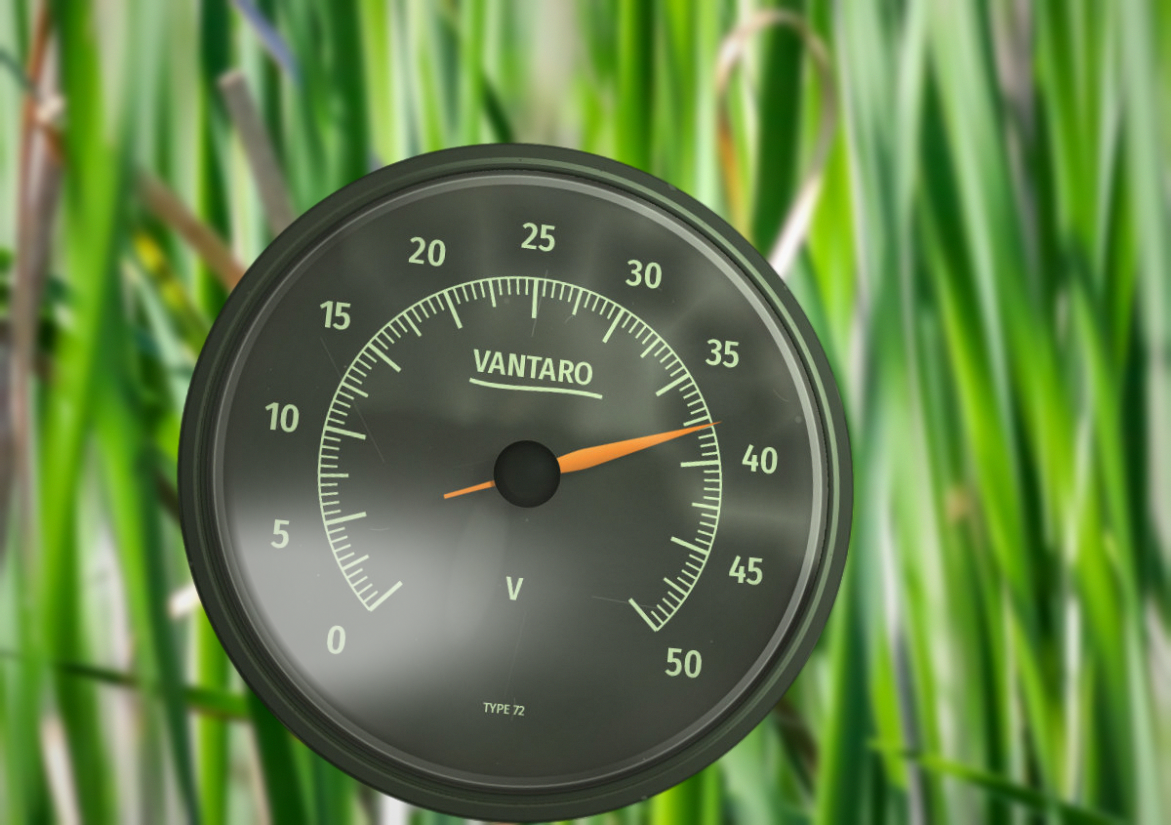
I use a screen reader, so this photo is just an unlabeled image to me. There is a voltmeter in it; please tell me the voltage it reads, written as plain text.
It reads 38 V
